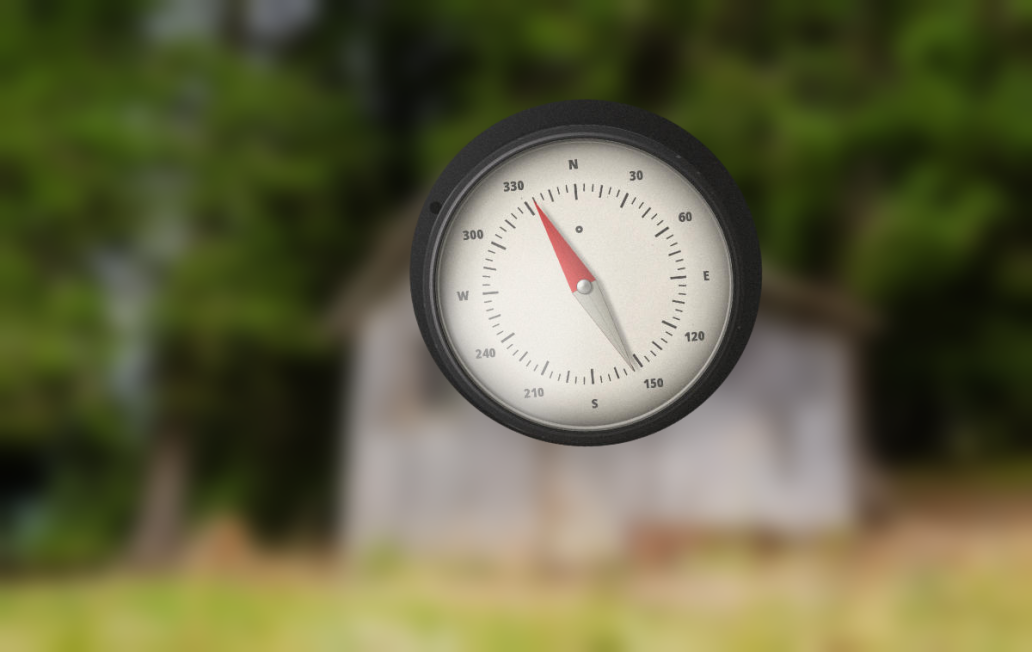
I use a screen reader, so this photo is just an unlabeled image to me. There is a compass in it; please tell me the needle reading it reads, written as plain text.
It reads 335 °
